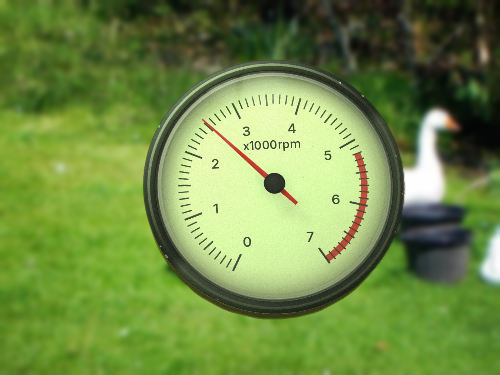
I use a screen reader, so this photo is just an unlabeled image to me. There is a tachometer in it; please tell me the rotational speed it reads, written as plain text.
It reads 2500 rpm
